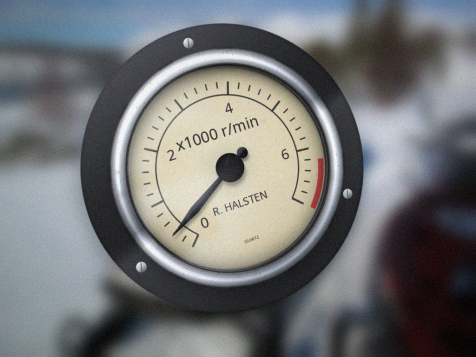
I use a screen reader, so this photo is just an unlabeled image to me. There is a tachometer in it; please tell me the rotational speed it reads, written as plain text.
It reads 400 rpm
